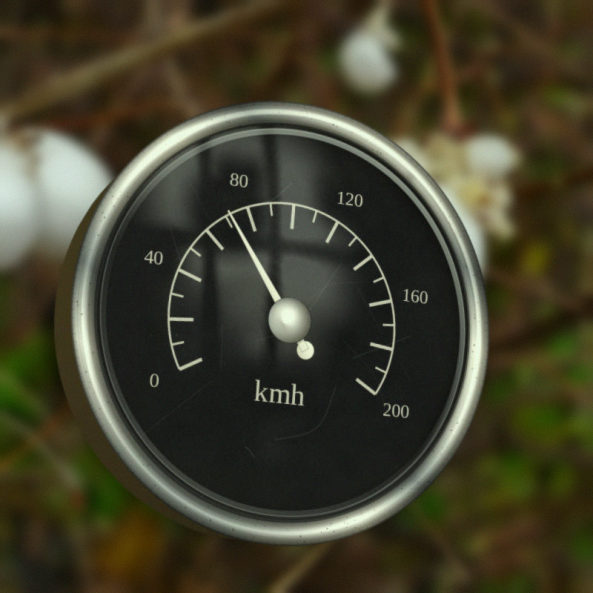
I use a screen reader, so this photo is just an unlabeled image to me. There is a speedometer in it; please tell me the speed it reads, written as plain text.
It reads 70 km/h
